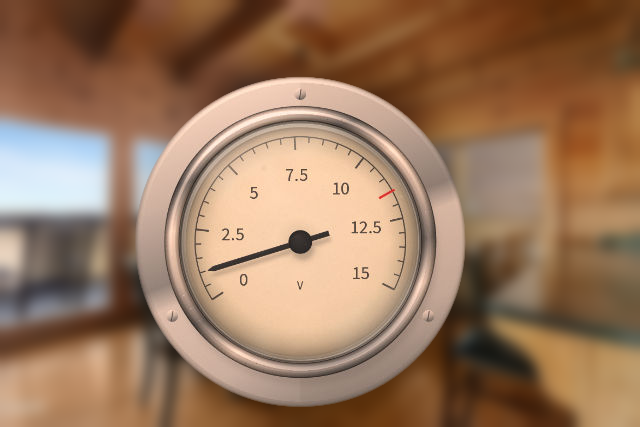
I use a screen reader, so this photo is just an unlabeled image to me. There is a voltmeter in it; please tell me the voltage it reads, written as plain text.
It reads 1 V
